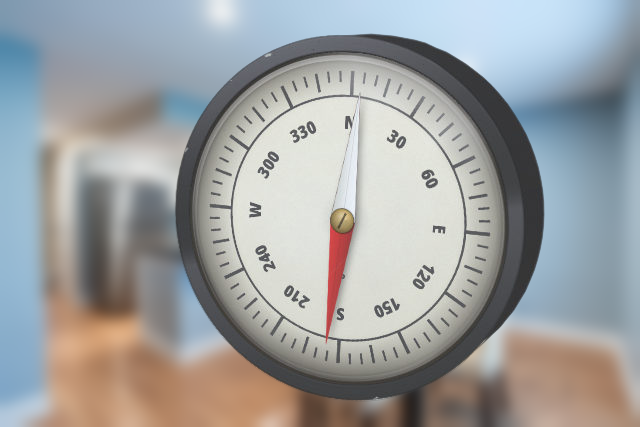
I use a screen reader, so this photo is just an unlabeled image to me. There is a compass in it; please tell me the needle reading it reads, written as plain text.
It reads 185 °
